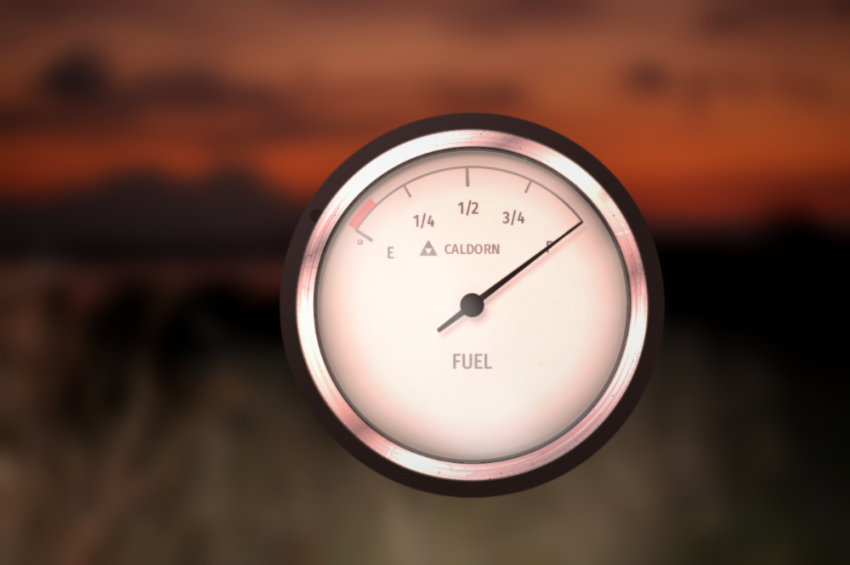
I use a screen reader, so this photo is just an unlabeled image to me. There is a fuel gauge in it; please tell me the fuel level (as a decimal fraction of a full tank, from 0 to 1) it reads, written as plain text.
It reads 1
